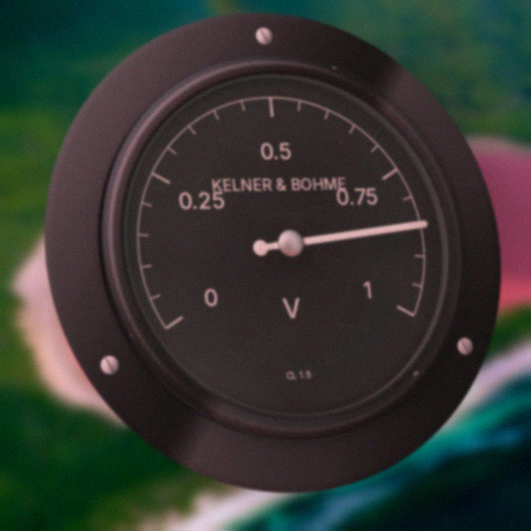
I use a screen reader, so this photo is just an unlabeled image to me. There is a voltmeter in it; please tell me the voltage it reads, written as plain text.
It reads 0.85 V
